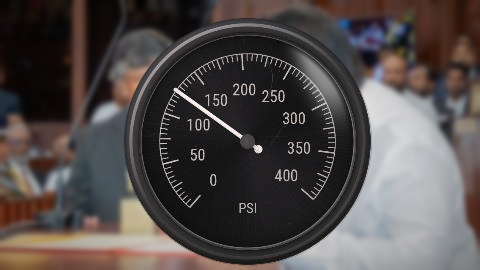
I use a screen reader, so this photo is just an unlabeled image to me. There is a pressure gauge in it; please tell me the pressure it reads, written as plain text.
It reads 125 psi
